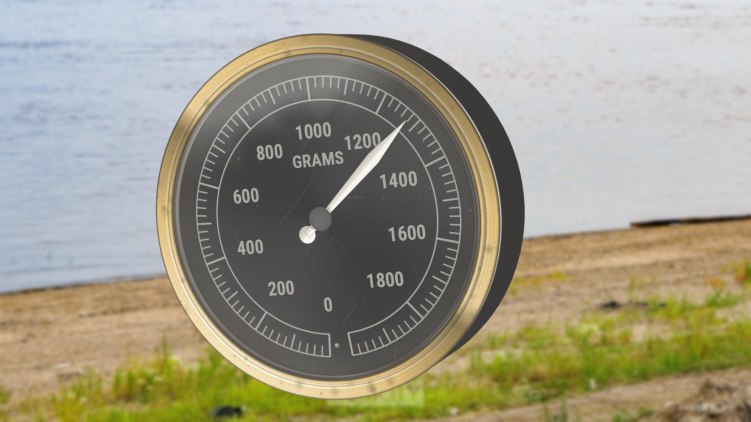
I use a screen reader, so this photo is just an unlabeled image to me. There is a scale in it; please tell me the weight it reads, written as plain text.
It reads 1280 g
